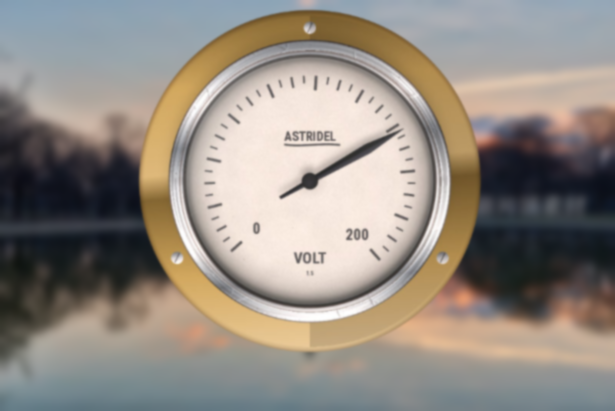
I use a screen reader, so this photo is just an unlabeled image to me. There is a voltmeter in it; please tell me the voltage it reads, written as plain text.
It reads 142.5 V
